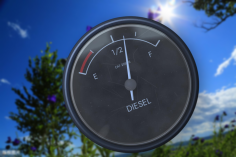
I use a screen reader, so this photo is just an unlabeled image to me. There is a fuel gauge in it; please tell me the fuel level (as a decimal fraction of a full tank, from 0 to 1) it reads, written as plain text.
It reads 0.625
